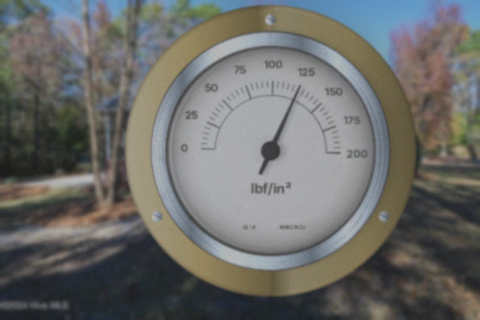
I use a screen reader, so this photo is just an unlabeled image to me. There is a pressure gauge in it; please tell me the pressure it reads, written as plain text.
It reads 125 psi
